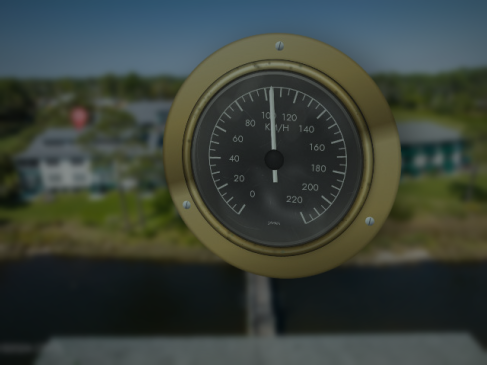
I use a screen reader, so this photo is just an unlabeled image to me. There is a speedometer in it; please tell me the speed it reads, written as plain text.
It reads 105 km/h
